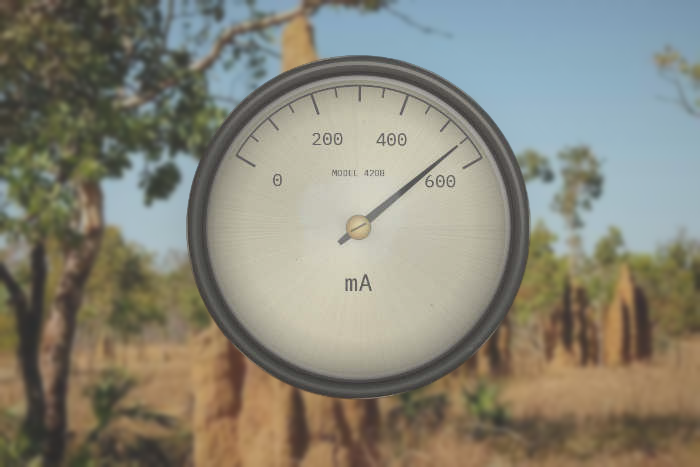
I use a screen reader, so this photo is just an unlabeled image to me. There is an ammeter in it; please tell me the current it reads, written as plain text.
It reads 550 mA
